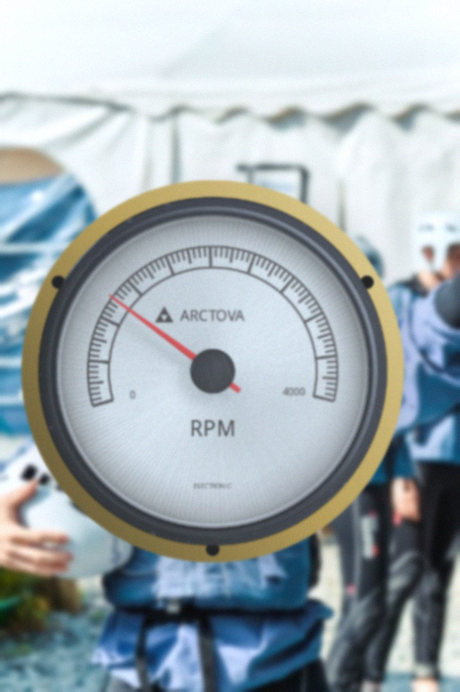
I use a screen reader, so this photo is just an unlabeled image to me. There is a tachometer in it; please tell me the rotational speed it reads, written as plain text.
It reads 1000 rpm
